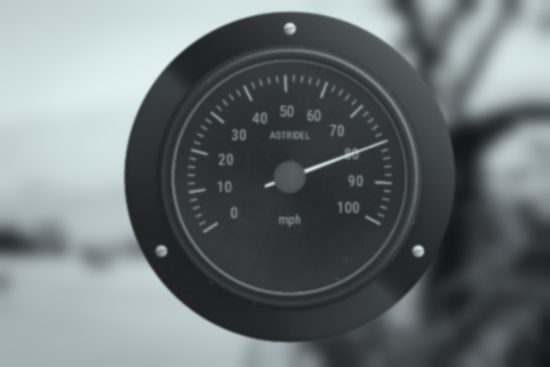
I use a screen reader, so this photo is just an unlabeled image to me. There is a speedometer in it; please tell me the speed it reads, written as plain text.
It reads 80 mph
